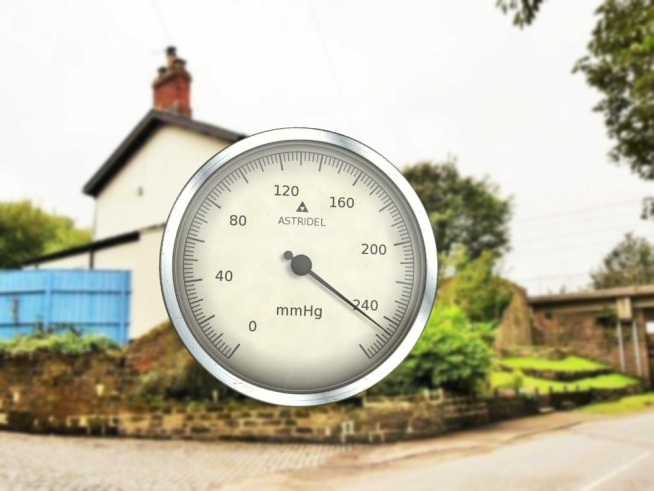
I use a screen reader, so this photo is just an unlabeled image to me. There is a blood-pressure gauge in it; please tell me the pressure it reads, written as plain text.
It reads 246 mmHg
